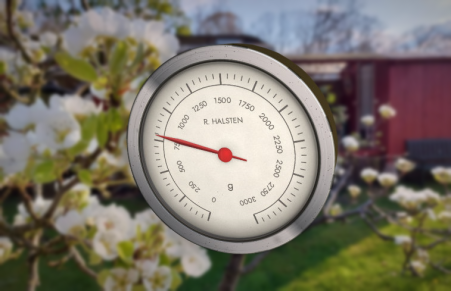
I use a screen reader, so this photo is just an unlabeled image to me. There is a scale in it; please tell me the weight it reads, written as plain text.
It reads 800 g
